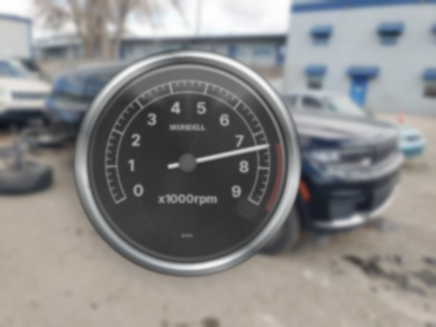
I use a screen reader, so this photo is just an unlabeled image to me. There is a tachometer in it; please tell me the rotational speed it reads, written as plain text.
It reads 7400 rpm
